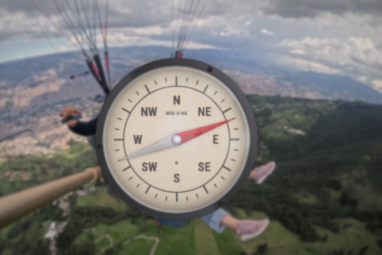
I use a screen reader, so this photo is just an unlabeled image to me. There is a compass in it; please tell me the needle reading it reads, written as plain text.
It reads 70 °
